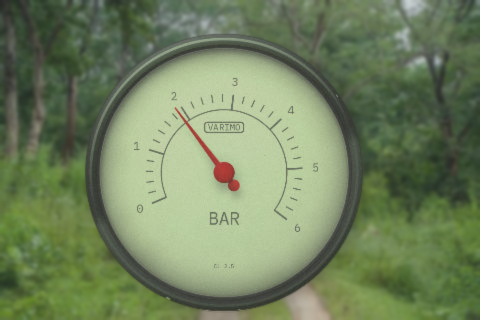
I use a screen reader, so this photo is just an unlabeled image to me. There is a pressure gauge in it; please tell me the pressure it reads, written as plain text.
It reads 1.9 bar
